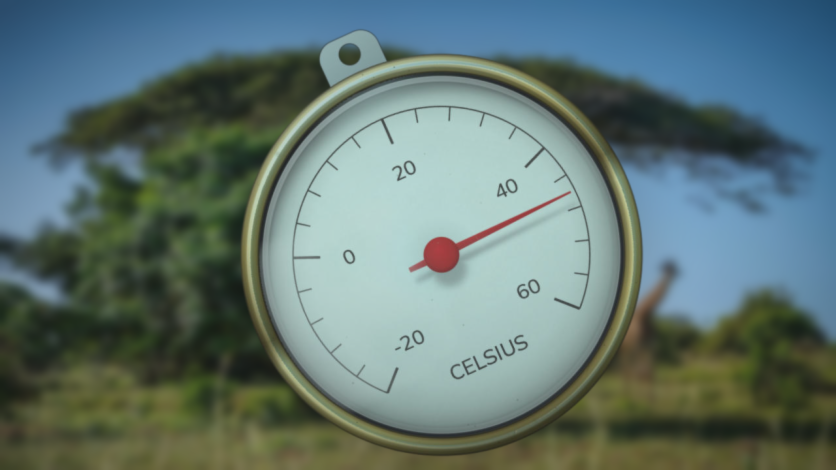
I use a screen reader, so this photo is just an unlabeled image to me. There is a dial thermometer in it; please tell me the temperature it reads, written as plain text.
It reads 46 °C
